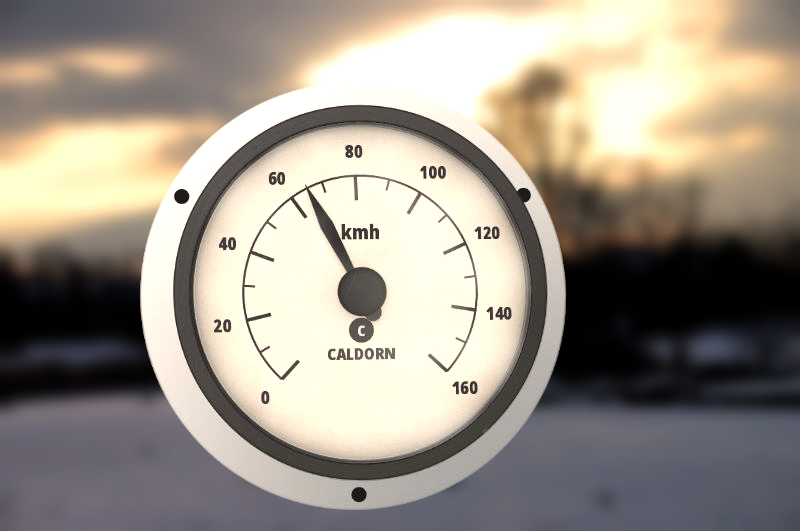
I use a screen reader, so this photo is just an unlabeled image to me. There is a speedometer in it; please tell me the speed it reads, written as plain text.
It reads 65 km/h
